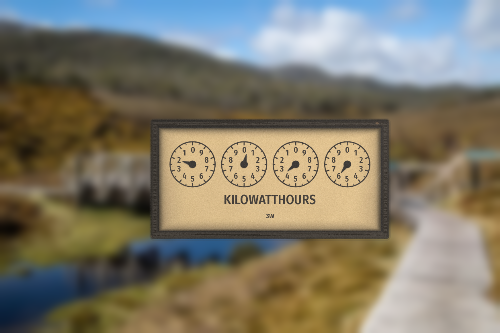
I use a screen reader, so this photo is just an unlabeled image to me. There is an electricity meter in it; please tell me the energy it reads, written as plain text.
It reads 2036 kWh
